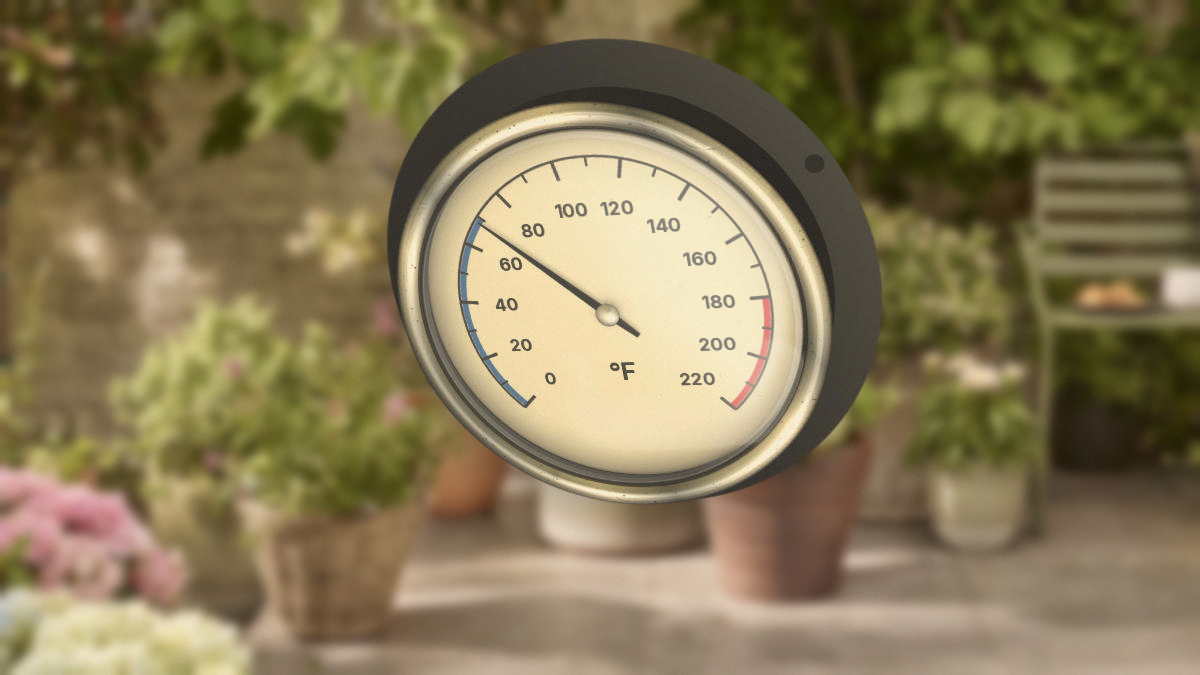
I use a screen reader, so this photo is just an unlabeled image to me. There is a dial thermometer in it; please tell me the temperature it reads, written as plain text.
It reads 70 °F
